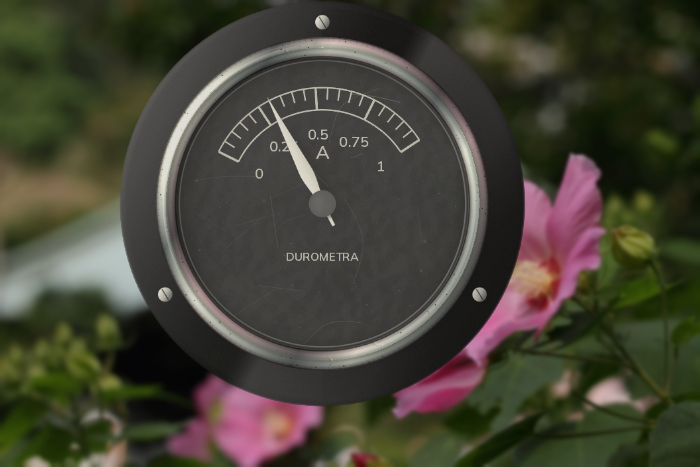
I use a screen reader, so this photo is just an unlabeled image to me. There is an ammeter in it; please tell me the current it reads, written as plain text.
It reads 0.3 A
